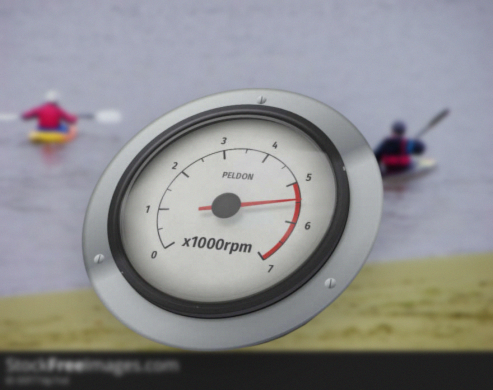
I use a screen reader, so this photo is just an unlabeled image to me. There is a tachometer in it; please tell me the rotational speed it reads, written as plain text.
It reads 5500 rpm
